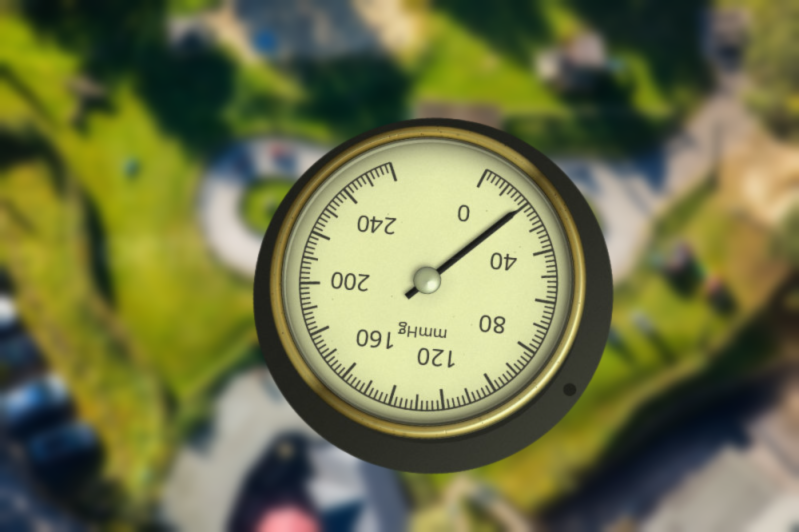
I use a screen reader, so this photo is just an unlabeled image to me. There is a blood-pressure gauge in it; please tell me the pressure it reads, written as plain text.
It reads 20 mmHg
